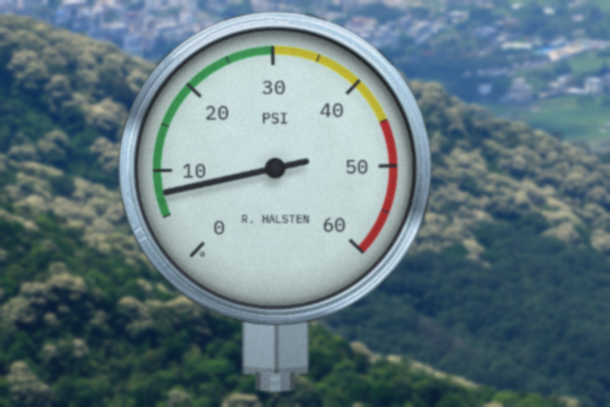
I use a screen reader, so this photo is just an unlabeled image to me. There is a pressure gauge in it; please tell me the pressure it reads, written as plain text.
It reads 7.5 psi
